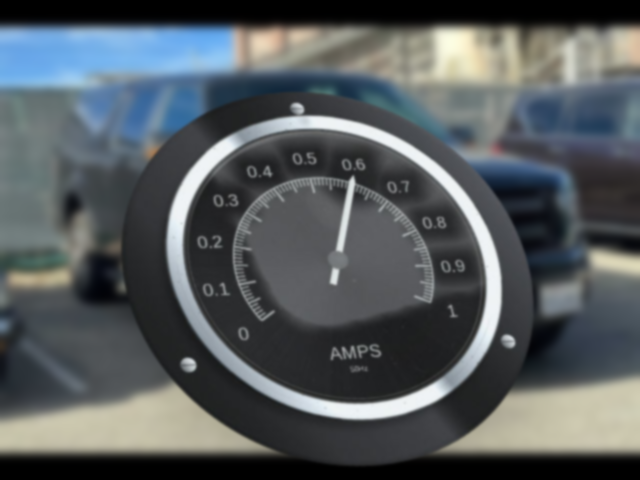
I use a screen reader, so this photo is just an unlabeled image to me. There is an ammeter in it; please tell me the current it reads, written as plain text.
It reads 0.6 A
